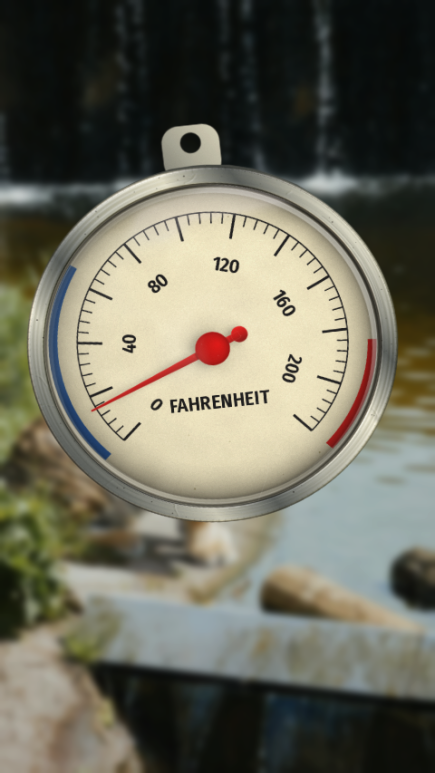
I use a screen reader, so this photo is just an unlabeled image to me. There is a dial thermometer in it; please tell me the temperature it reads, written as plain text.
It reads 16 °F
